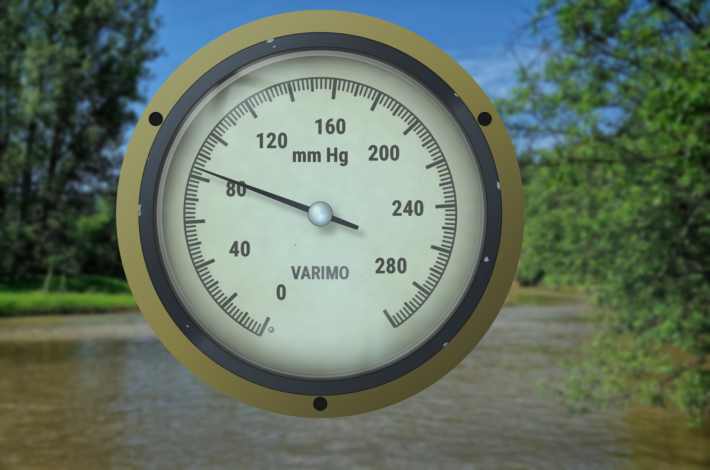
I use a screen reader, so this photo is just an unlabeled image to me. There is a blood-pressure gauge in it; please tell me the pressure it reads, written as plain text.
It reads 84 mmHg
